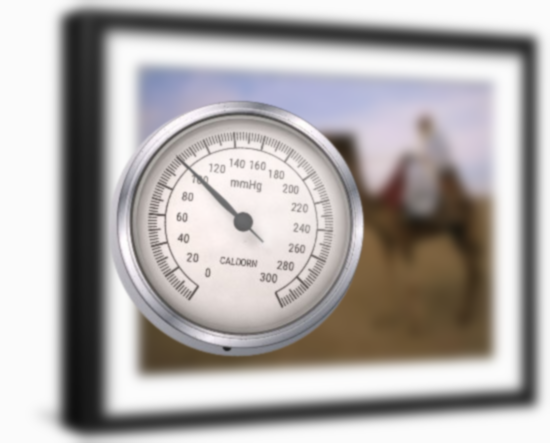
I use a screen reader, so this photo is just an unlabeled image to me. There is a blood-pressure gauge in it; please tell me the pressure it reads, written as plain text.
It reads 100 mmHg
